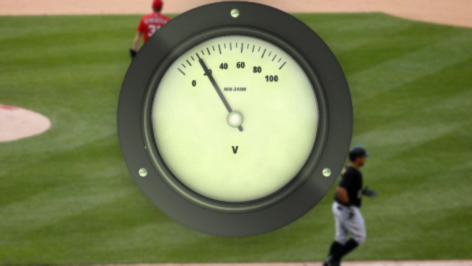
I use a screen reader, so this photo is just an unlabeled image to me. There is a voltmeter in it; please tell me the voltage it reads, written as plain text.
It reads 20 V
